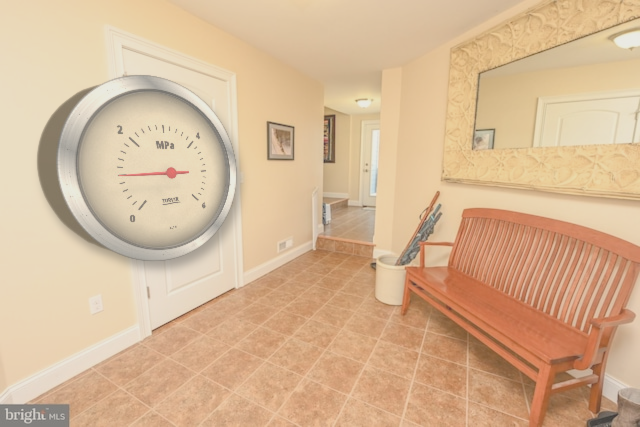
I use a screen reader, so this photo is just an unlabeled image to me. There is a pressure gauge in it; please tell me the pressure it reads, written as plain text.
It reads 1 MPa
